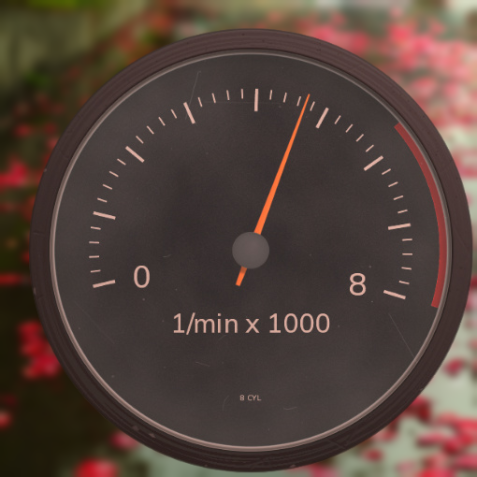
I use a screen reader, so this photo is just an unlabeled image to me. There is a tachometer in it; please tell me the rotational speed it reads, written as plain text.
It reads 4700 rpm
